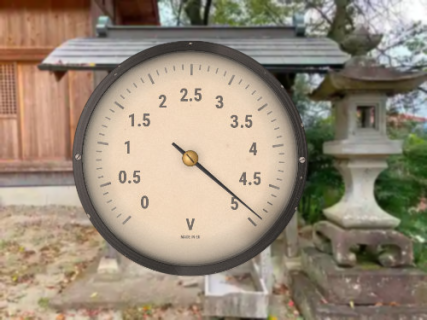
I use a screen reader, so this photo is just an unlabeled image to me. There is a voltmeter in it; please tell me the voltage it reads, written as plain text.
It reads 4.9 V
